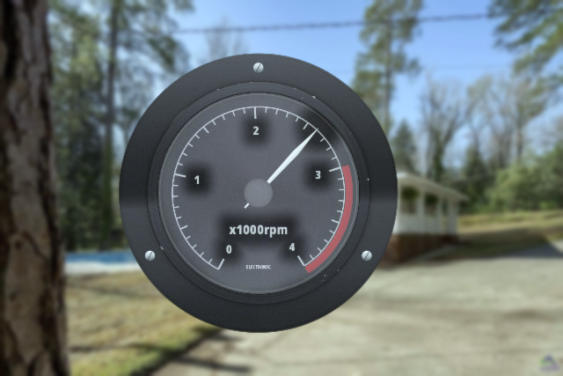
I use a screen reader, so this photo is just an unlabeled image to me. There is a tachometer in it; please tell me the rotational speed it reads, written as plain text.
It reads 2600 rpm
